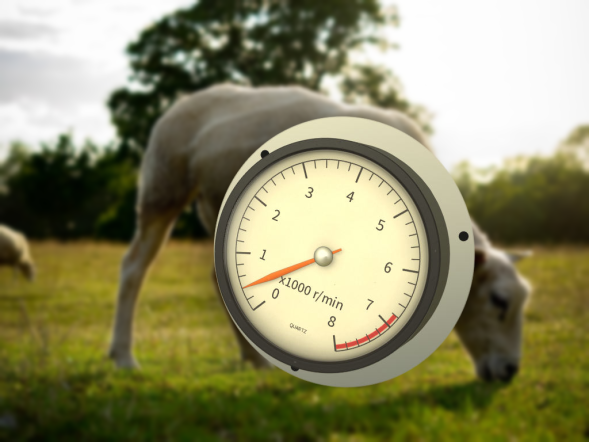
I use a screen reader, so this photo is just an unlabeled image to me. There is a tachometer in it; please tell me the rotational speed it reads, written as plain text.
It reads 400 rpm
